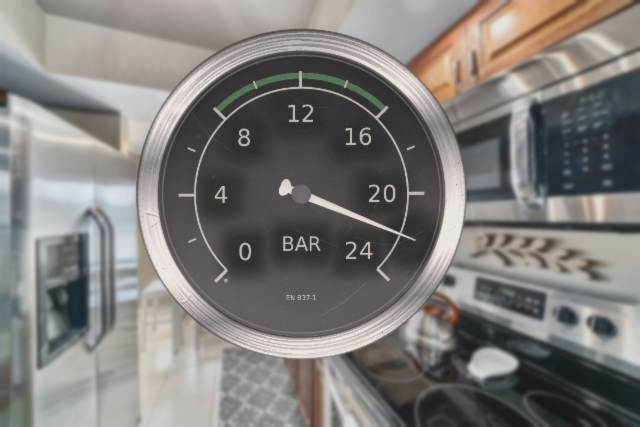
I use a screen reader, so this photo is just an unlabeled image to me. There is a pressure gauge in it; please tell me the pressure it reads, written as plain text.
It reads 22 bar
